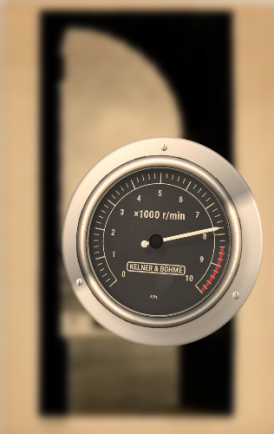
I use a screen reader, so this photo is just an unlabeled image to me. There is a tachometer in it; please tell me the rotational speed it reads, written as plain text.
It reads 7800 rpm
